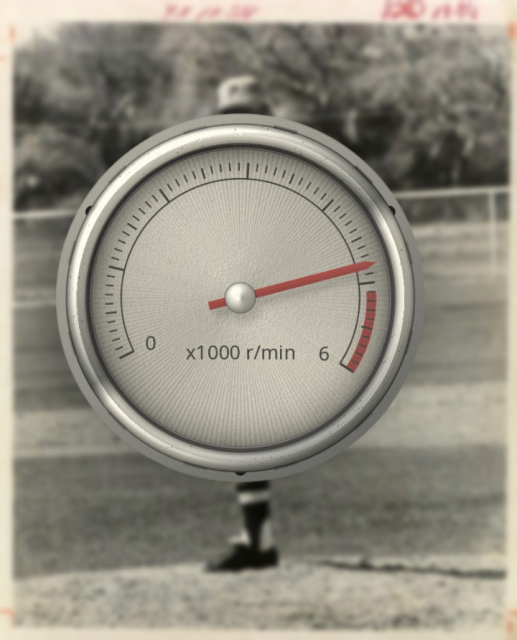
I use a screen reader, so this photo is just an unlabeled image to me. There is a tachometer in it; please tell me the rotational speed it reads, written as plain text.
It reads 4800 rpm
